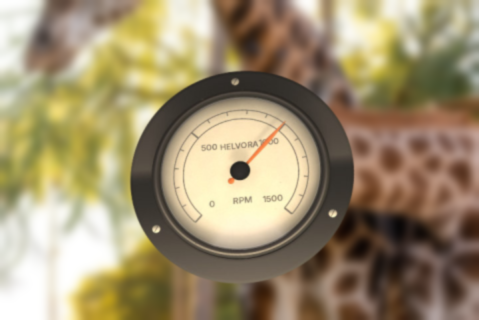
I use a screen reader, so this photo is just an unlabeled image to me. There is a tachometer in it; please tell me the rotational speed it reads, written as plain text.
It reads 1000 rpm
